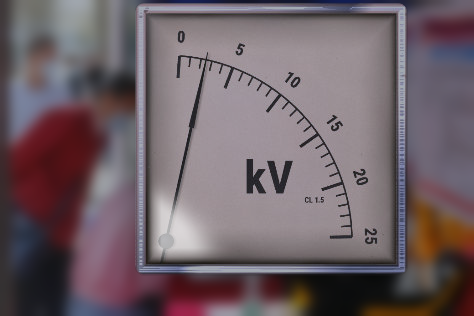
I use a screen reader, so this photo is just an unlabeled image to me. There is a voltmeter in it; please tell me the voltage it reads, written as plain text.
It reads 2.5 kV
